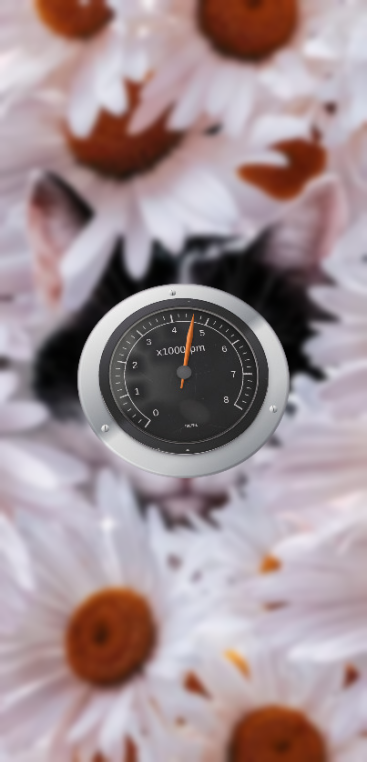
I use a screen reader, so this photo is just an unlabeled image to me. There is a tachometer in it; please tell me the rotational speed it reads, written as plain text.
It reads 4600 rpm
